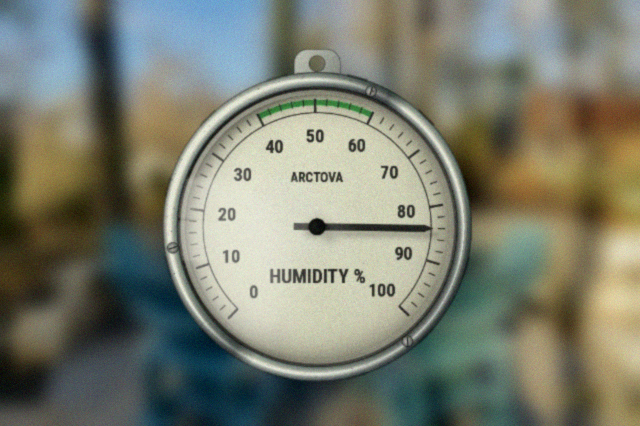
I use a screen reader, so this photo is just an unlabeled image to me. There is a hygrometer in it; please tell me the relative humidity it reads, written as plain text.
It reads 84 %
